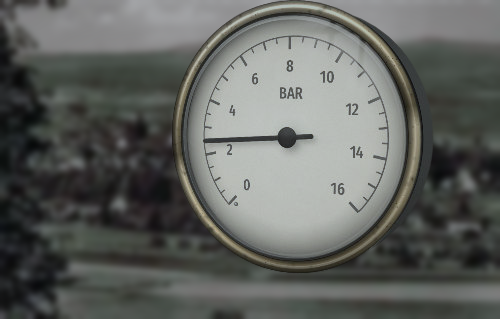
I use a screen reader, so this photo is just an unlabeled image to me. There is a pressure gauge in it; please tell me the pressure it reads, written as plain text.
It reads 2.5 bar
